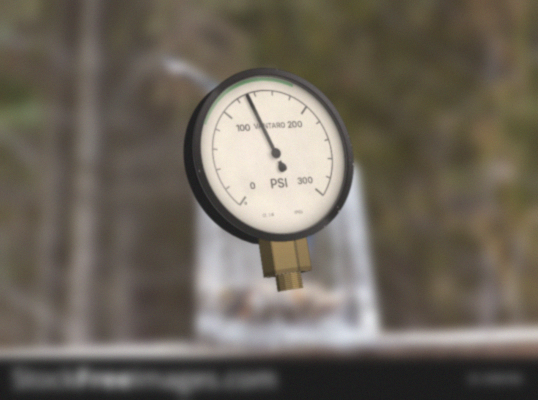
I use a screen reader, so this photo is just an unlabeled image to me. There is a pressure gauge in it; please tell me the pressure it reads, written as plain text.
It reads 130 psi
